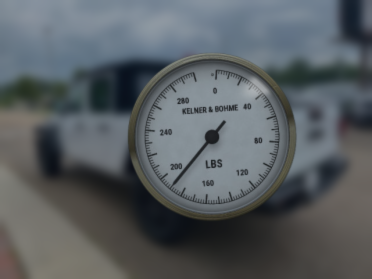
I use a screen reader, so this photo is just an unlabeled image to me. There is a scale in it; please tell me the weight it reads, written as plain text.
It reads 190 lb
